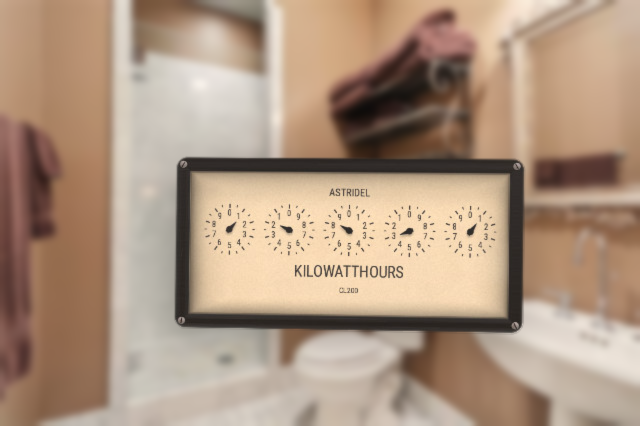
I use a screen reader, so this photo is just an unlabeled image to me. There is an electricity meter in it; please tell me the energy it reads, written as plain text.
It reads 11831 kWh
